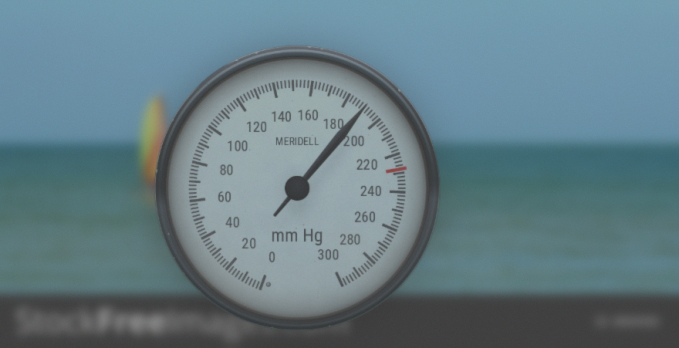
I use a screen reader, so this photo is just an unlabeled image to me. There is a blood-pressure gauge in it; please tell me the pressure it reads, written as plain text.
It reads 190 mmHg
